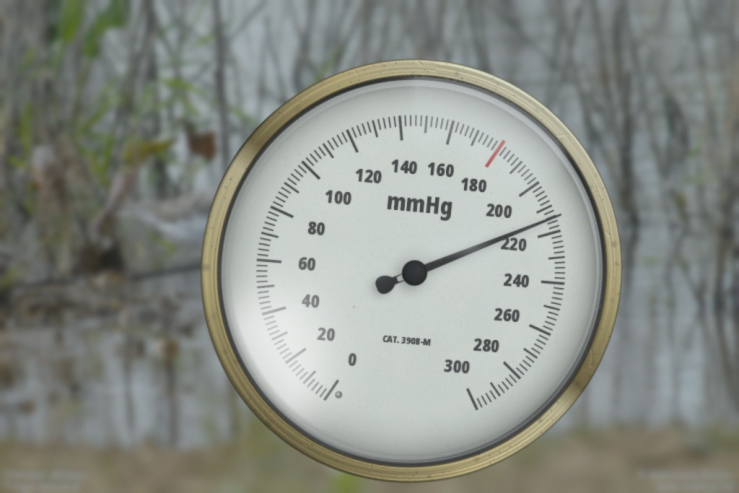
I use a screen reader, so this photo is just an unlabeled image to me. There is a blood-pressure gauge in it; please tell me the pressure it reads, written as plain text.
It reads 214 mmHg
